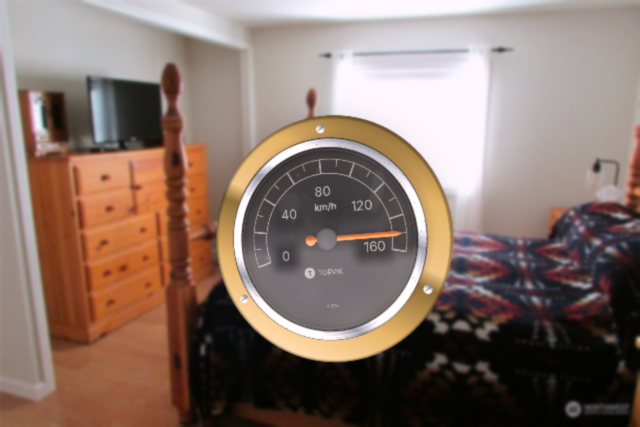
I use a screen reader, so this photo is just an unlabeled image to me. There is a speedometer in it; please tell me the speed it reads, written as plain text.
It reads 150 km/h
